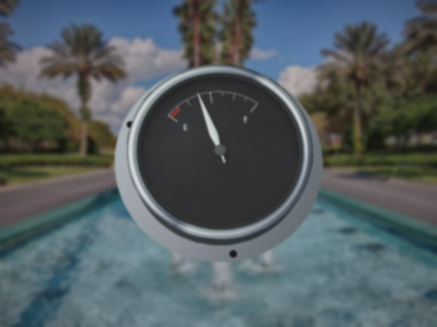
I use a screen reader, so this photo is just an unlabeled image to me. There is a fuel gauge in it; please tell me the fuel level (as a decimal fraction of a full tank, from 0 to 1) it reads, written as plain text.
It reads 0.375
